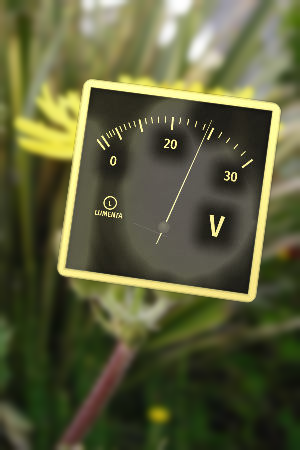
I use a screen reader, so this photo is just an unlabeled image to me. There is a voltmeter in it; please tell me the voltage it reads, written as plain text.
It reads 24.5 V
